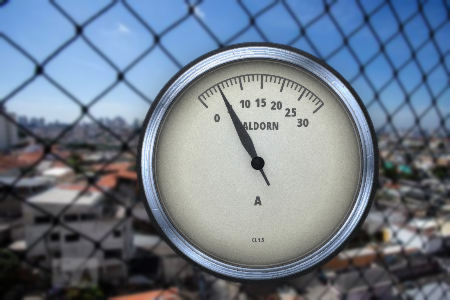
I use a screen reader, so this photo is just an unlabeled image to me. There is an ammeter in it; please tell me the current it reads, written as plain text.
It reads 5 A
